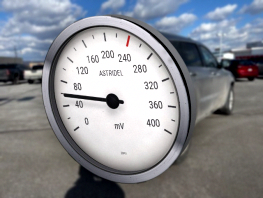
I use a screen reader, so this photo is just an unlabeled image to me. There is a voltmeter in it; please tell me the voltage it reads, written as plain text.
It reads 60 mV
